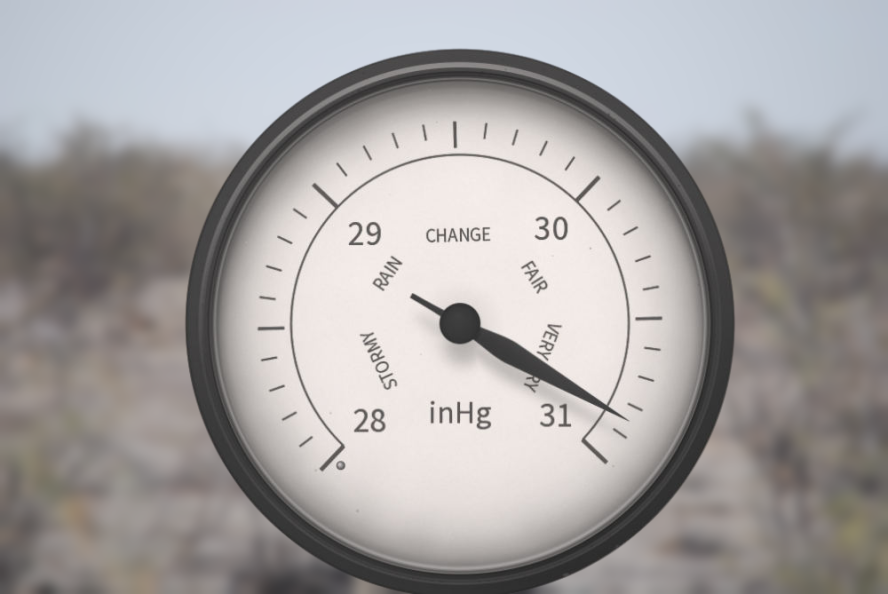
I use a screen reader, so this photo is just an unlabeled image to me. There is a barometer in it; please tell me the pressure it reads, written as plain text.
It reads 30.85 inHg
